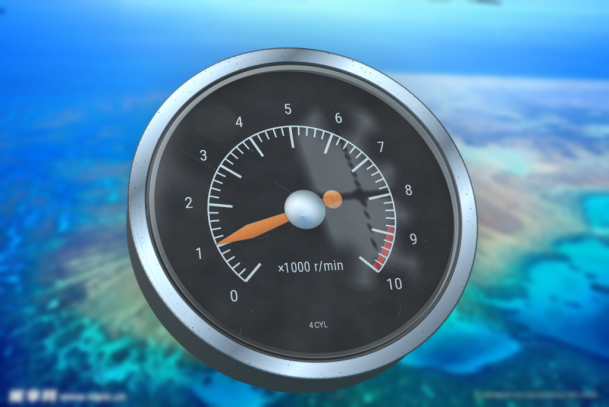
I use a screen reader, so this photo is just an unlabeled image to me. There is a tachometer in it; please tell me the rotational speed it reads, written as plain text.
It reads 1000 rpm
